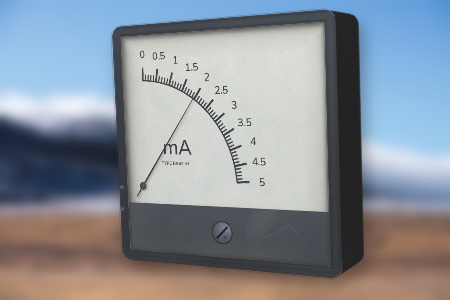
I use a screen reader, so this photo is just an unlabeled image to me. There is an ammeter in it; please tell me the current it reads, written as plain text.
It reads 2 mA
